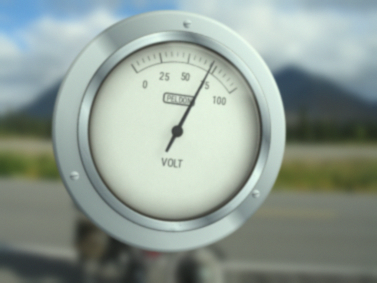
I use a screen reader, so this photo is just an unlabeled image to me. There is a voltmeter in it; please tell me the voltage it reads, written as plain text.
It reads 70 V
